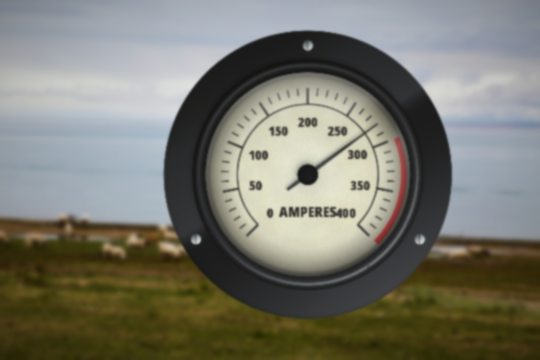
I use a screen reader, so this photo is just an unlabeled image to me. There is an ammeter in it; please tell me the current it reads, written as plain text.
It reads 280 A
